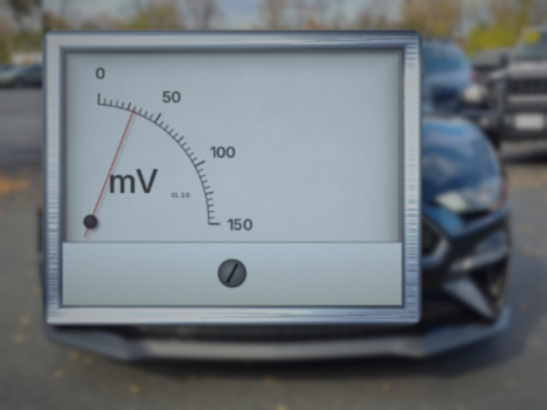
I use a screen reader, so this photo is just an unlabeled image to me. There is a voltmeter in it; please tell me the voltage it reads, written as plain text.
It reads 30 mV
